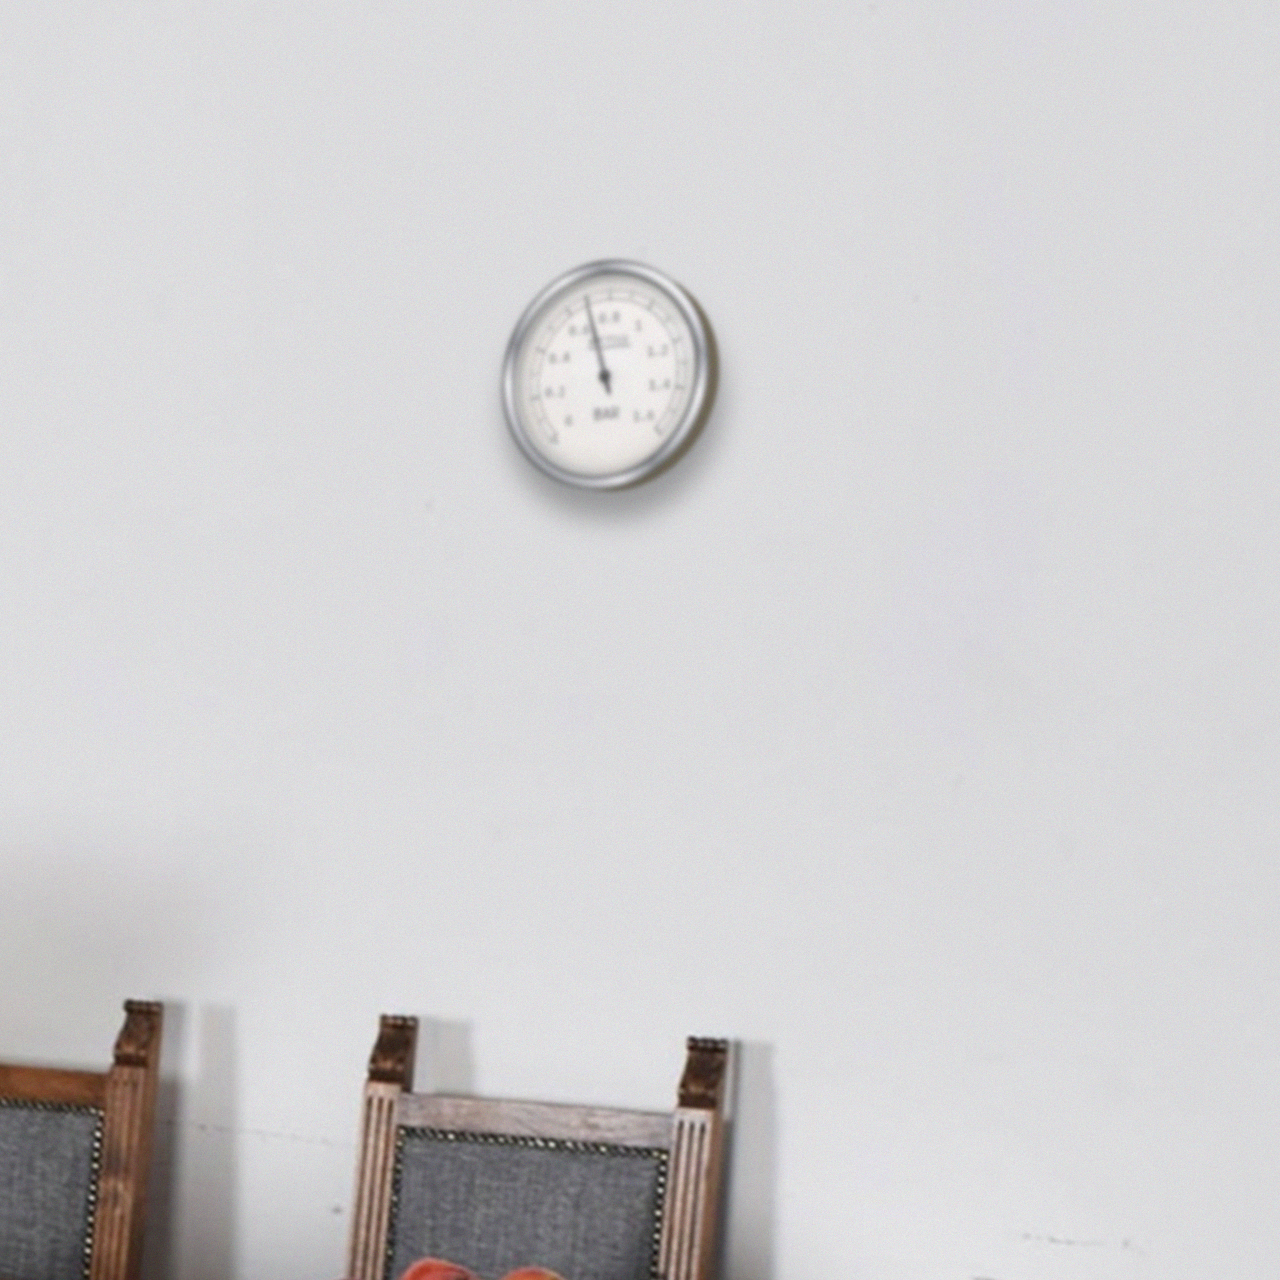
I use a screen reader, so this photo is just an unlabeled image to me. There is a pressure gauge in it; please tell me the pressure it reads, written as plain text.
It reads 0.7 bar
